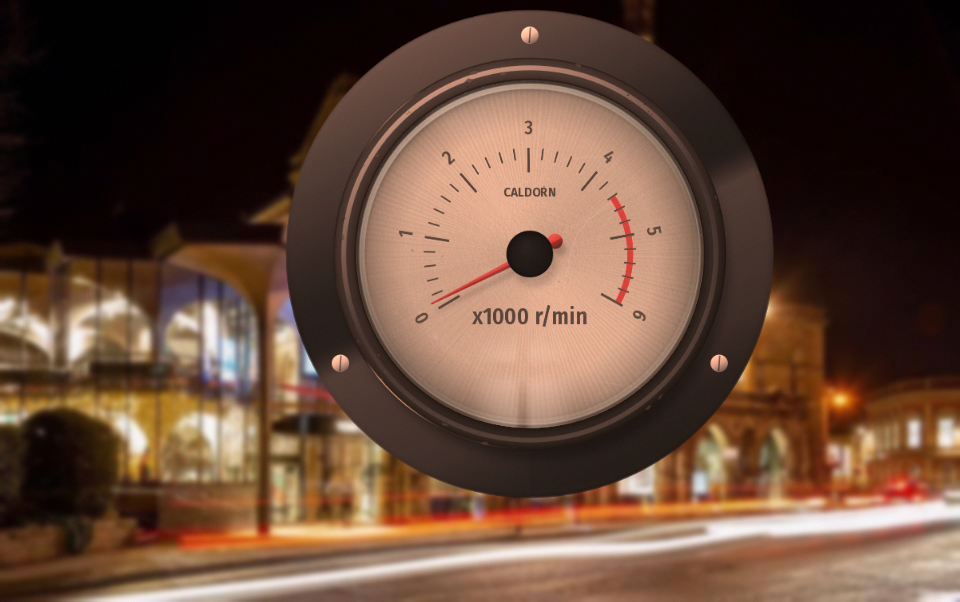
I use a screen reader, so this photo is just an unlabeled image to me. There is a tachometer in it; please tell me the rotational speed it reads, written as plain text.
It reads 100 rpm
